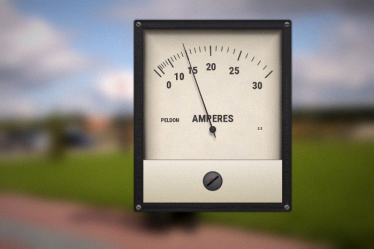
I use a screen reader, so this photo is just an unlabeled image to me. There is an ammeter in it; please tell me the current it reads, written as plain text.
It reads 15 A
